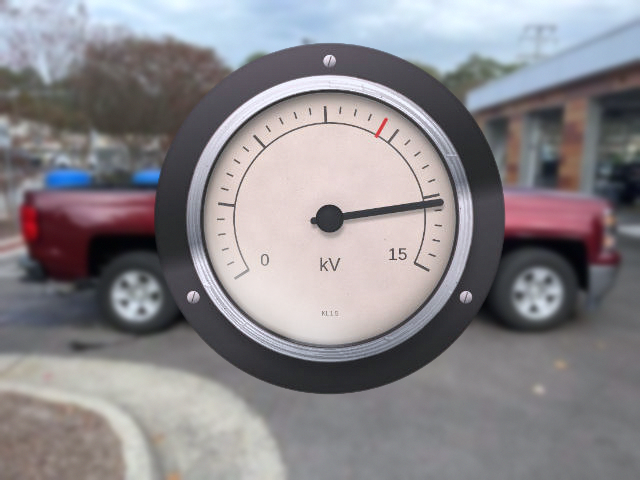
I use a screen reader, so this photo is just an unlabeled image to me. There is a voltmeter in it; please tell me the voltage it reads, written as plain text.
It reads 12.75 kV
